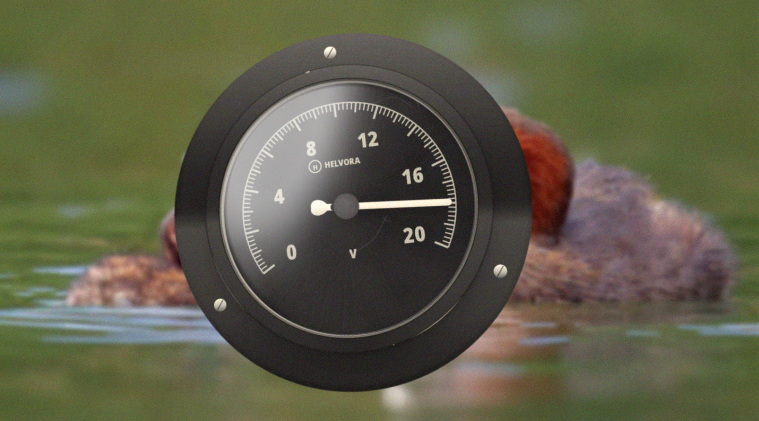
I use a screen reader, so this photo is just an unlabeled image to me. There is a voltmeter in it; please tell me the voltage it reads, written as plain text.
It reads 18 V
